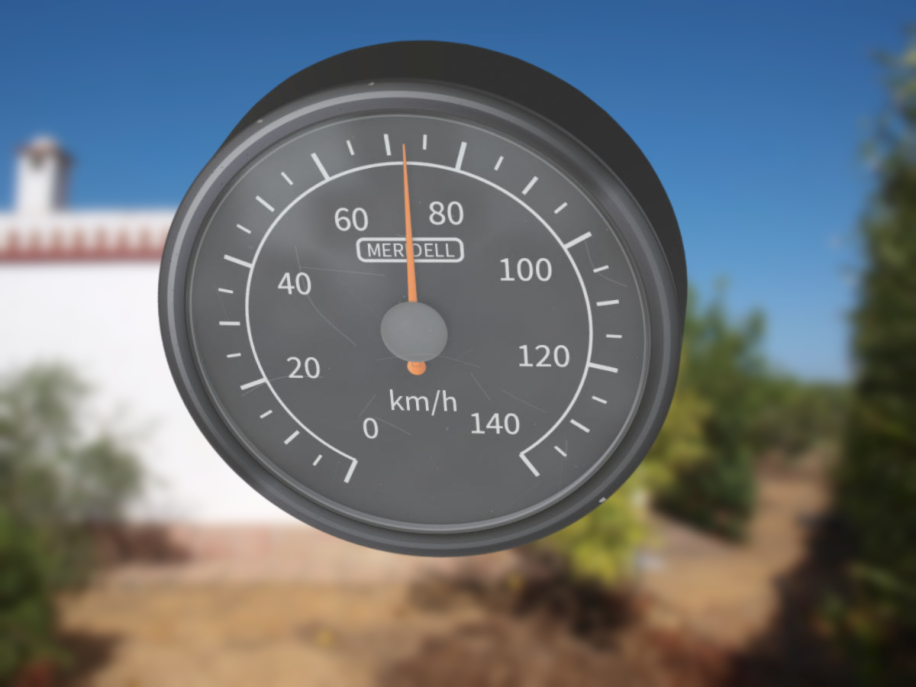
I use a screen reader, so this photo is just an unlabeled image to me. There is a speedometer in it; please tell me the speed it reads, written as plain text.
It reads 72.5 km/h
